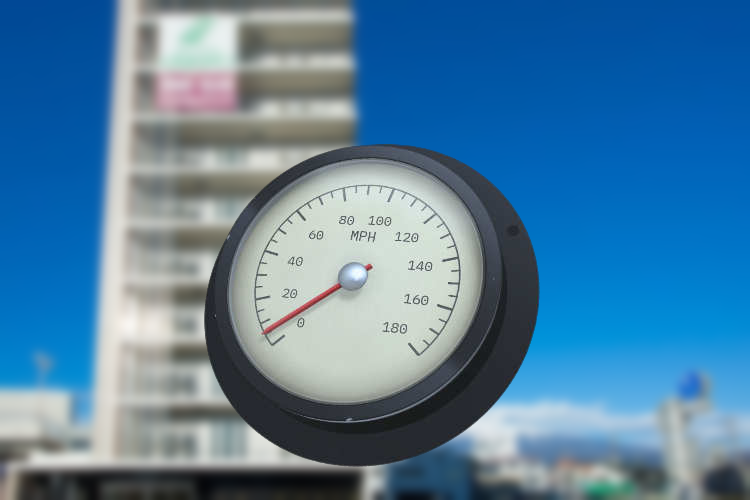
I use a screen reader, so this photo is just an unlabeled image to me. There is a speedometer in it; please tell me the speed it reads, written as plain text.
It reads 5 mph
